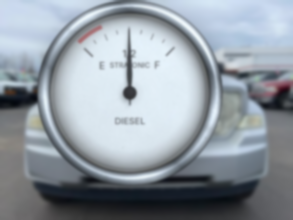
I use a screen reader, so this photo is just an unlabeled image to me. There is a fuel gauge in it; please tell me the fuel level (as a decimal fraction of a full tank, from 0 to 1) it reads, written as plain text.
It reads 0.5
